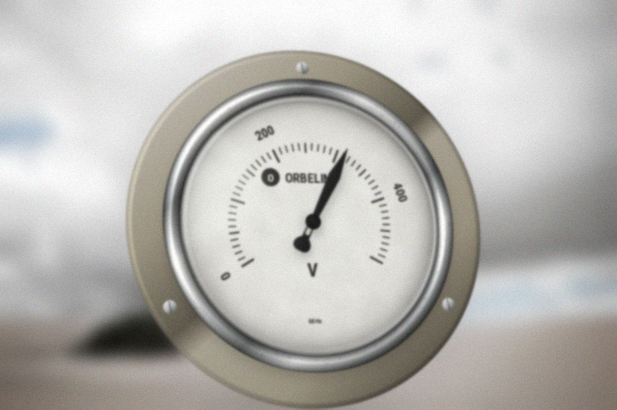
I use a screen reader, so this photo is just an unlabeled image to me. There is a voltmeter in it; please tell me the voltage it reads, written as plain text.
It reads 310 V
